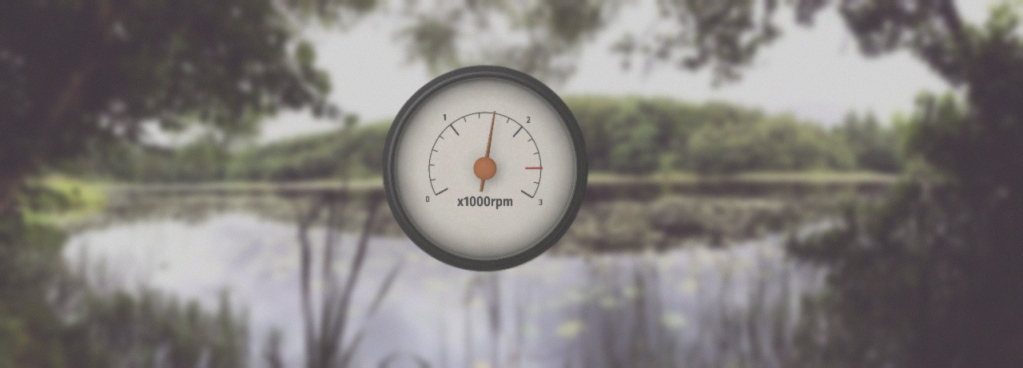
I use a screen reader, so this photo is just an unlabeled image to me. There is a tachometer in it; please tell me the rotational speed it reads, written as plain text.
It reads 1600 rpm
